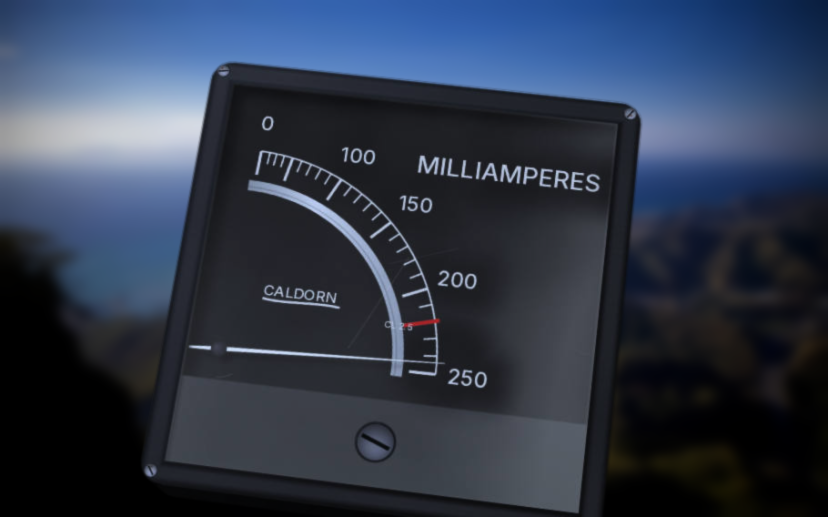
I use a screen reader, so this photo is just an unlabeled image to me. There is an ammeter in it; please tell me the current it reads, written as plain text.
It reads 245 mA
